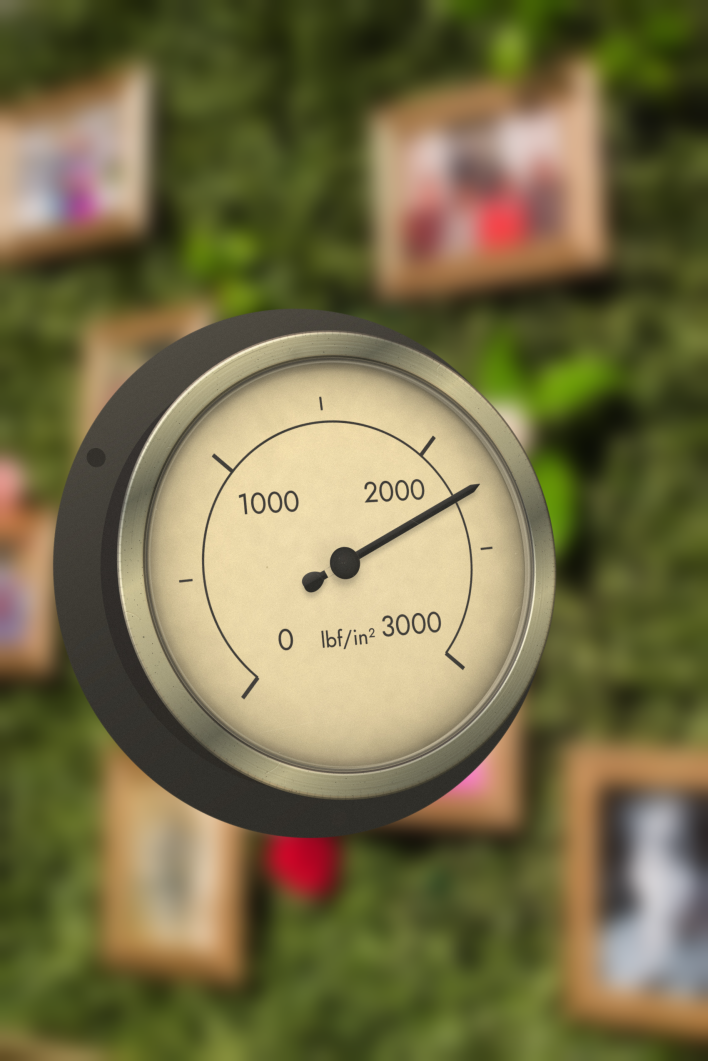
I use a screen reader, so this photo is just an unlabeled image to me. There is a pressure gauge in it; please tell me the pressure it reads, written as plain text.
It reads 2250 psi
